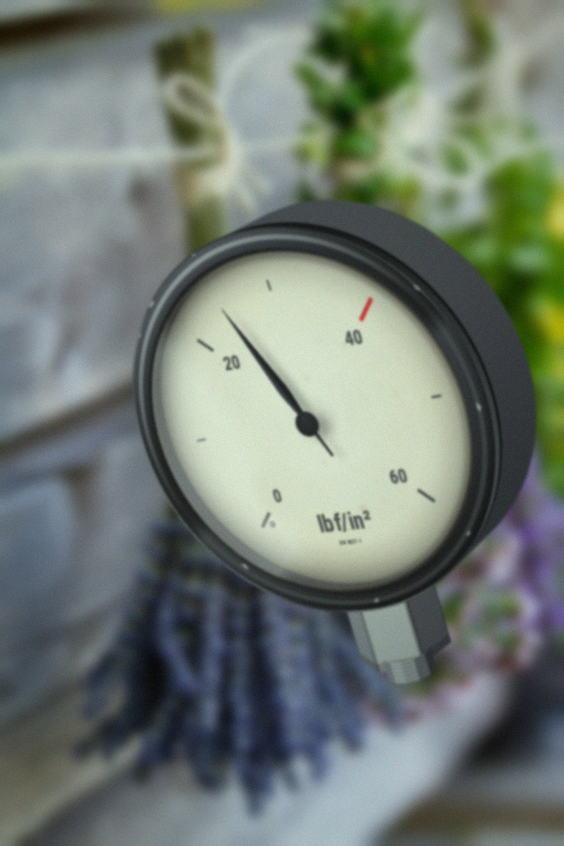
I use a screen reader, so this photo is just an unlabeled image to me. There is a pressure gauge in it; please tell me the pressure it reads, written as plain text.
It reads 25 psi
